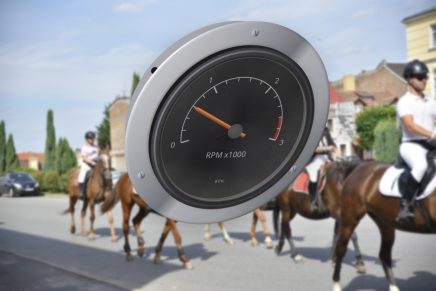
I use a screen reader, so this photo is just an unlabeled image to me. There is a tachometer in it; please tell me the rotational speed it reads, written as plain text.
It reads 600 rpm
